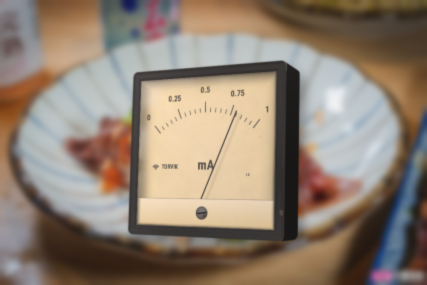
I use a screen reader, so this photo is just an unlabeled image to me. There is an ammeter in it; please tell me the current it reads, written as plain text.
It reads 0.8 mA
